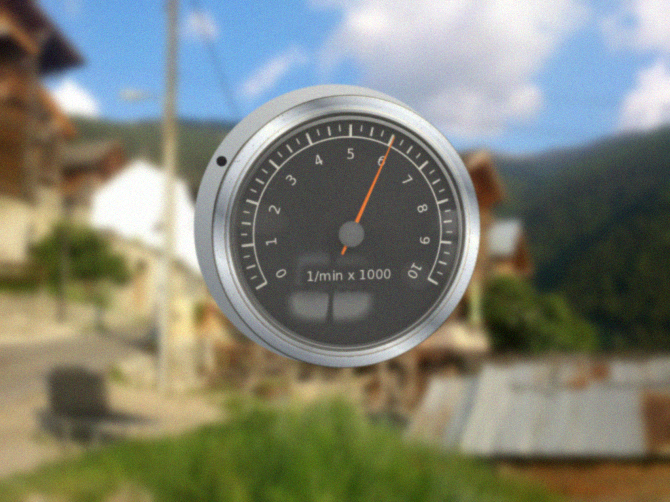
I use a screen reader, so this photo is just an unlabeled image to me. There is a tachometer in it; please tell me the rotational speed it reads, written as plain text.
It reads 6000 rpm
